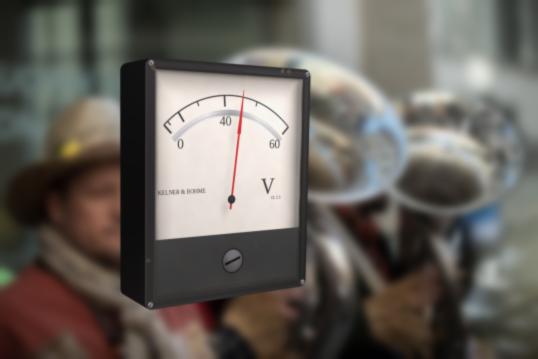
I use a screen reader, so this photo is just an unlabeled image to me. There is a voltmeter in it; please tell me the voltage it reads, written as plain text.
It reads 45 V
